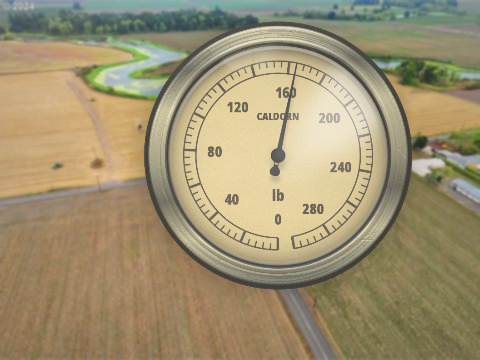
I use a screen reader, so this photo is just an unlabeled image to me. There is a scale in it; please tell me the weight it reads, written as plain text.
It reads 164 lb
